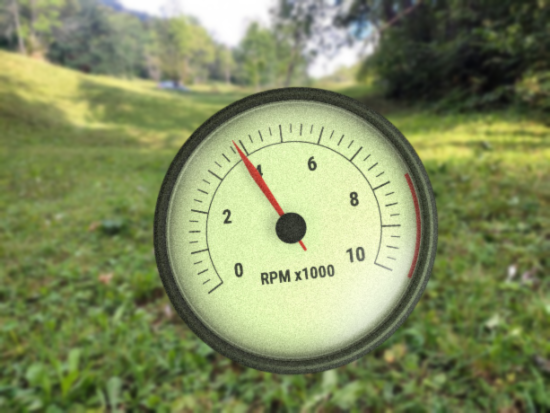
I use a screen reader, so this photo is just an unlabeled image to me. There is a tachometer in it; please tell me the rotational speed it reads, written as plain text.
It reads 3875 rpm
